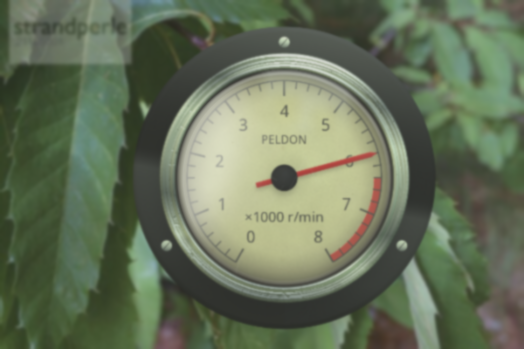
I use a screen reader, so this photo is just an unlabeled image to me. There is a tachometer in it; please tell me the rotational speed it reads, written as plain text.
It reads 6000 rpm
